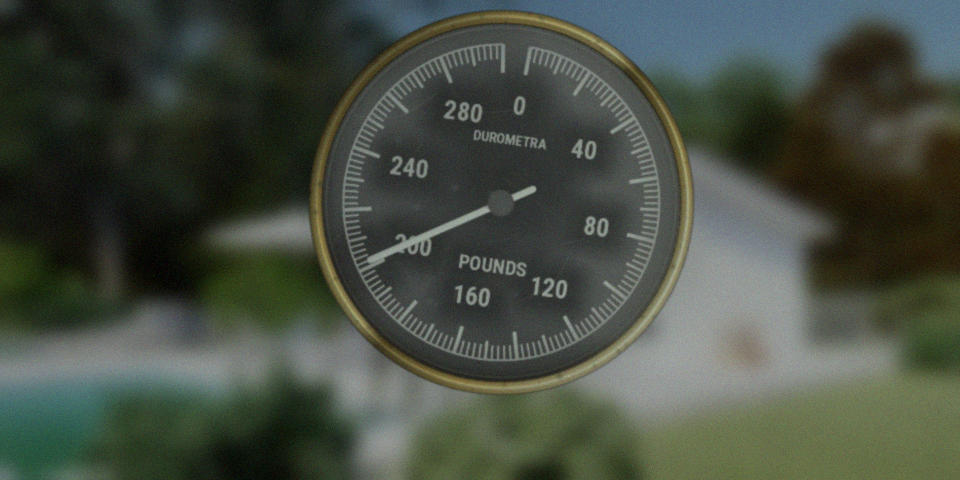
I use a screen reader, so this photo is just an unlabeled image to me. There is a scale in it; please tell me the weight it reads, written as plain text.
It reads 202 lb
